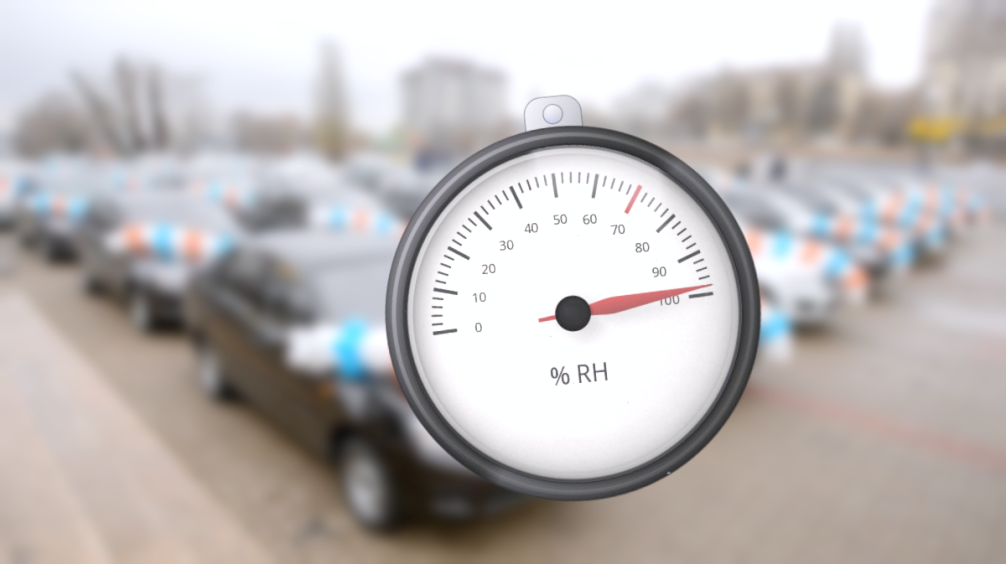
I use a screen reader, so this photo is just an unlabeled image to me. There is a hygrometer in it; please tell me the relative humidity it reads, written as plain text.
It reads 98 %
